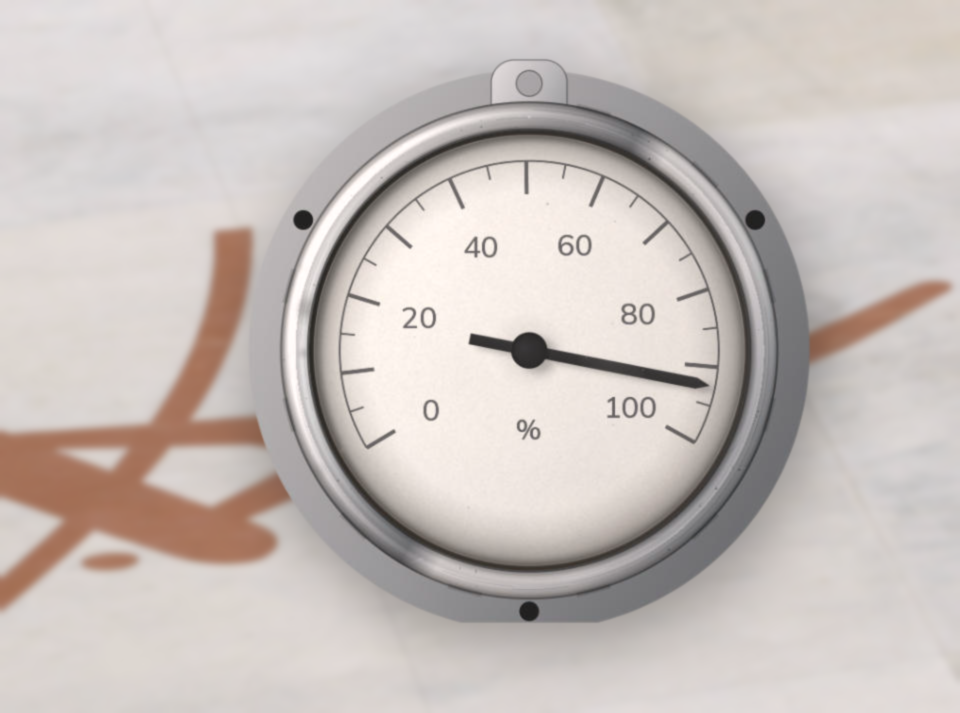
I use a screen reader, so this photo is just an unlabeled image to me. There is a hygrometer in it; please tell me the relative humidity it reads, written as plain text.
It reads 92.5 %
